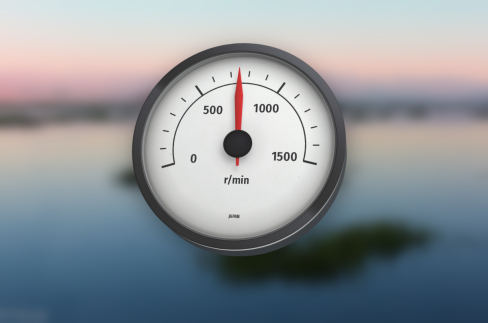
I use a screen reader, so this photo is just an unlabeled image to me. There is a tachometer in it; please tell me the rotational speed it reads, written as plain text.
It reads 750 rpm
